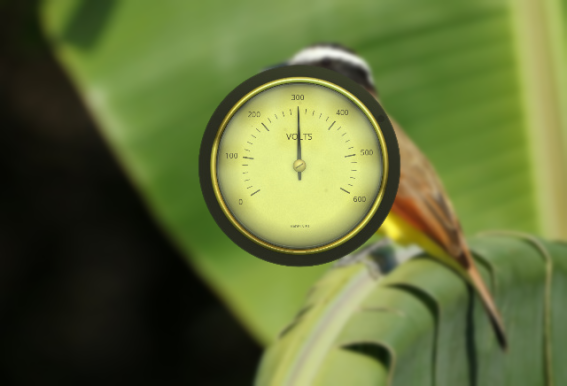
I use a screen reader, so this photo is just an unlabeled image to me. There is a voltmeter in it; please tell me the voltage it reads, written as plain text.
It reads 300 V
